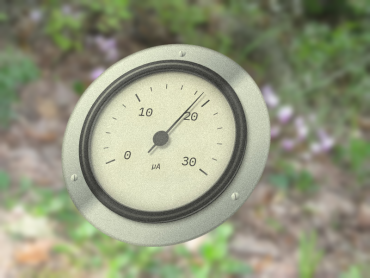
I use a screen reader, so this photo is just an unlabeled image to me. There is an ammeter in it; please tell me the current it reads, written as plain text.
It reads 19 µA
